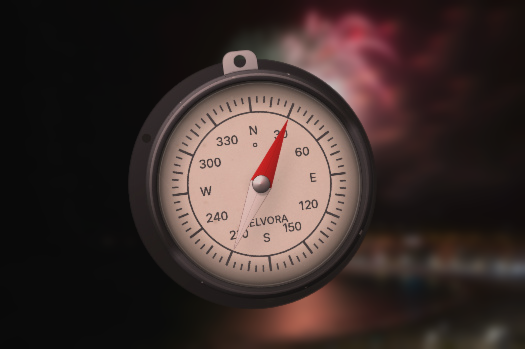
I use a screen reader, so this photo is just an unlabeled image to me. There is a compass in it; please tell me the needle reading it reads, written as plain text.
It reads 30 °
